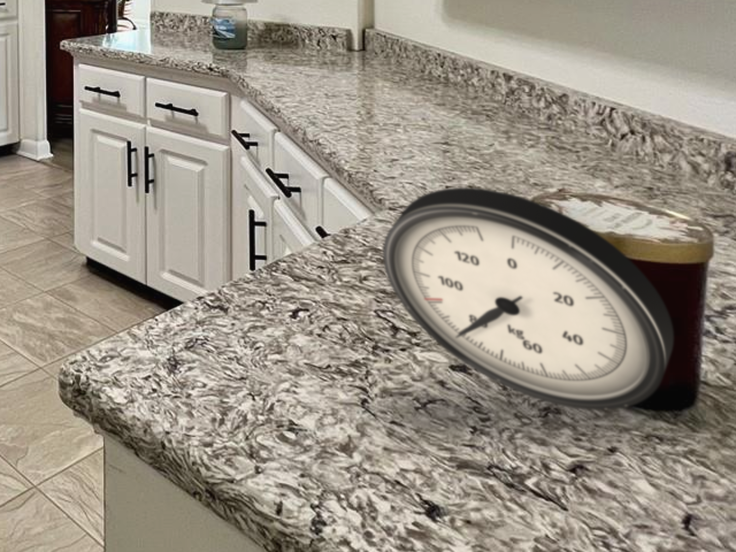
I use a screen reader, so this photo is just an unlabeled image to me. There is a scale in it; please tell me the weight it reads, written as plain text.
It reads 80 kg
